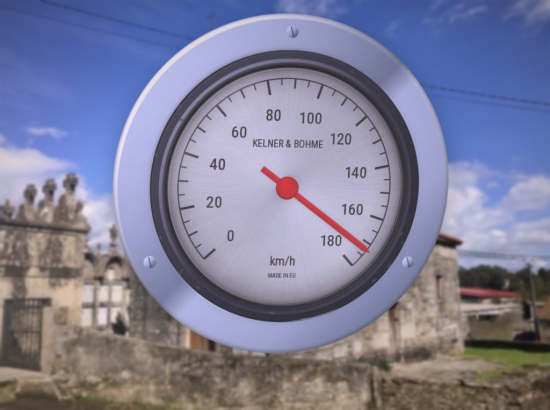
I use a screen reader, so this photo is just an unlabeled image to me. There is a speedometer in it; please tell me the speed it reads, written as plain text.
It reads 172.5 km/h
